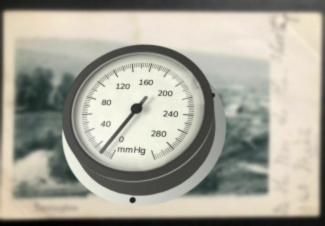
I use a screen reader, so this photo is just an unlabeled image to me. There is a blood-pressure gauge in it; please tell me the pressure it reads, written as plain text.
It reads 10 mmHg
